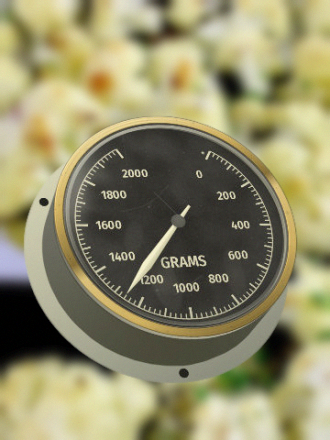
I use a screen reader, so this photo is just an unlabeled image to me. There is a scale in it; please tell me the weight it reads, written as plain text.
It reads 1260 g
